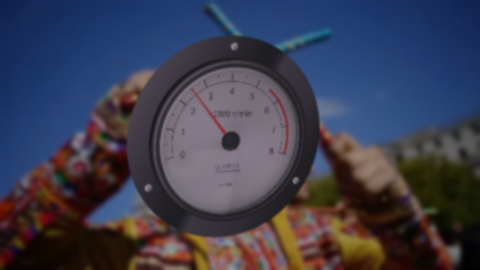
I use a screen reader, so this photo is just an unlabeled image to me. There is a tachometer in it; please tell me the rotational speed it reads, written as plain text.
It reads 2500 rpm
